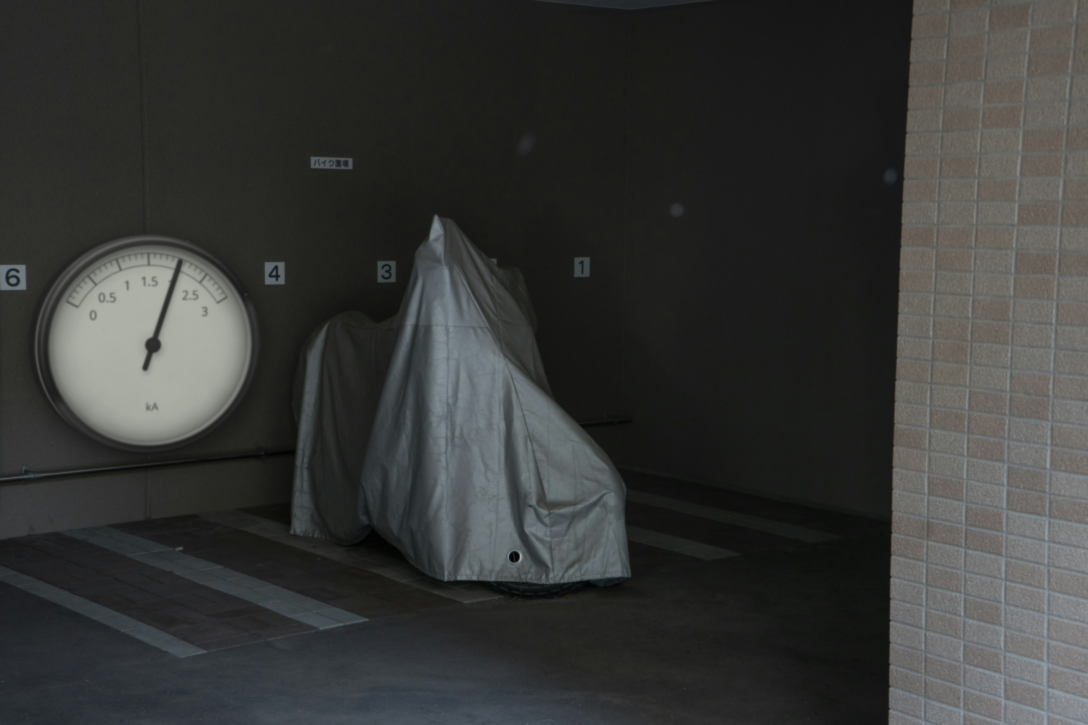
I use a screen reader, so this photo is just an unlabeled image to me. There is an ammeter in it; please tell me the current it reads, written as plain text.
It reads 2 kA
